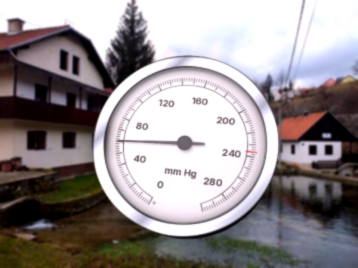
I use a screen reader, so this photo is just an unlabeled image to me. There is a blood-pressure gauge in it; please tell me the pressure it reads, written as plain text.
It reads 60 mmHg
